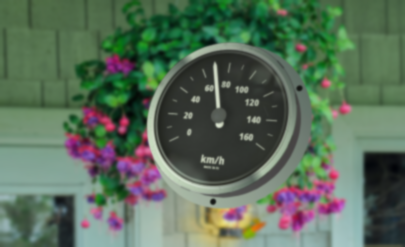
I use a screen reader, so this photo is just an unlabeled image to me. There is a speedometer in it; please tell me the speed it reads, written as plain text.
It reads 70 km/h
